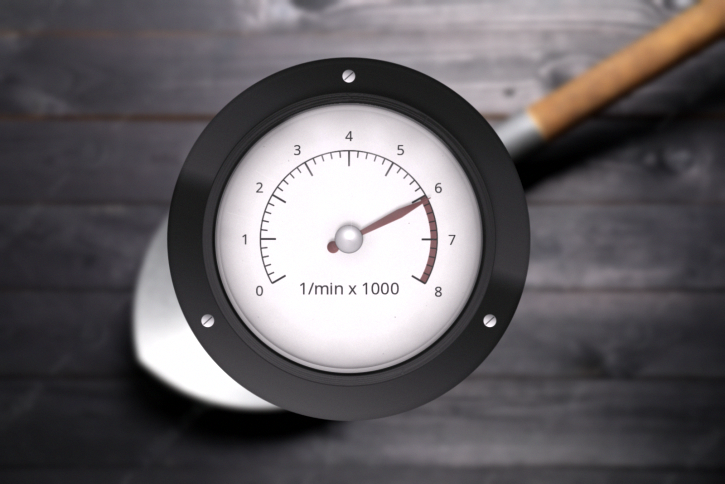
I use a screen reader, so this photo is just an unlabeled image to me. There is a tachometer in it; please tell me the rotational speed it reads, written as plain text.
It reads 6100 rpm
